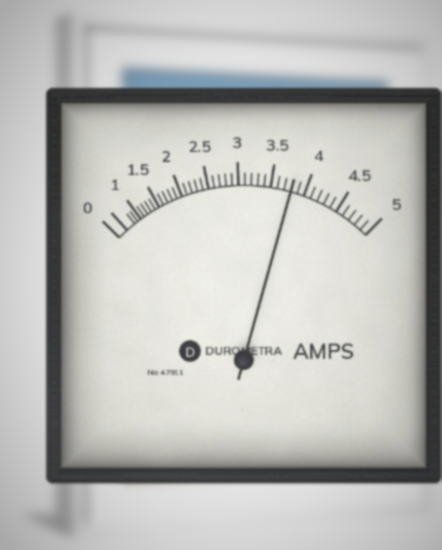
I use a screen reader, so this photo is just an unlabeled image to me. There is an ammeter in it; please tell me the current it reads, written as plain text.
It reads 3.8 A
